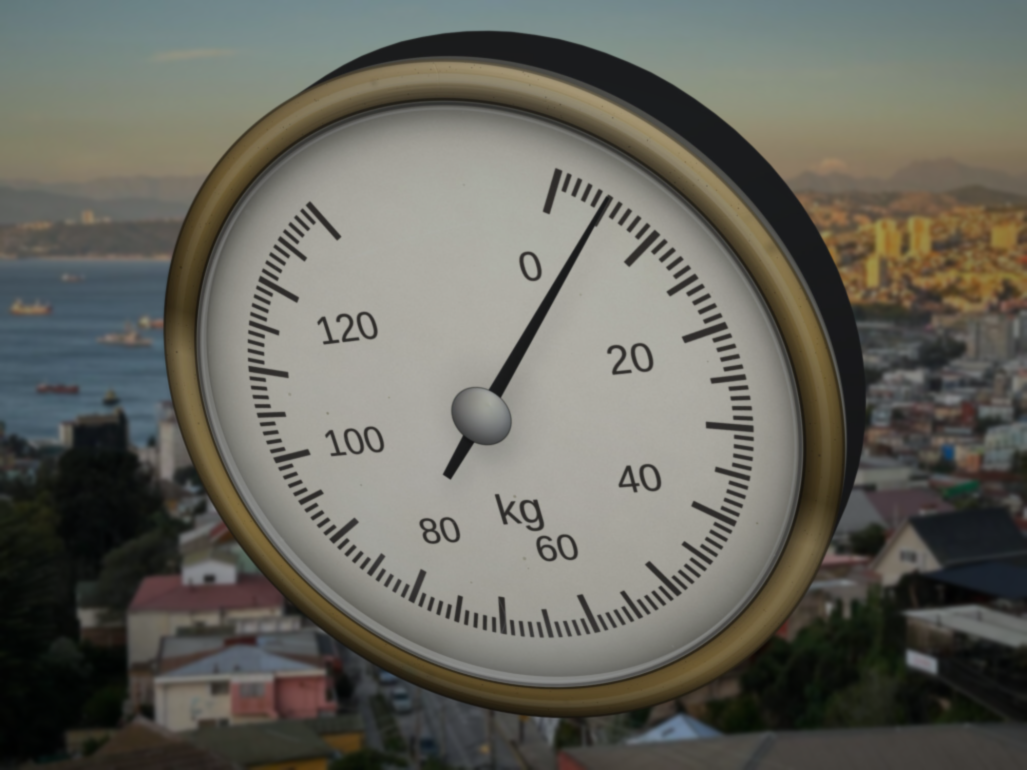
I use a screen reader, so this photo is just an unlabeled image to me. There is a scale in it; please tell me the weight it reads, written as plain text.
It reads 5 kg
